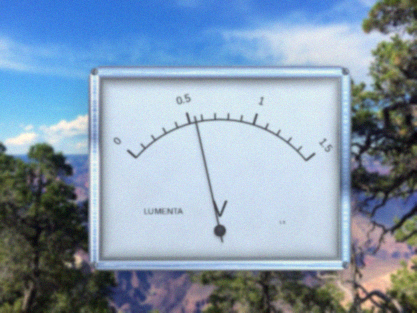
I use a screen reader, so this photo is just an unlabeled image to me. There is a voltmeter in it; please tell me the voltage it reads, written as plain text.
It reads 0.55 V
